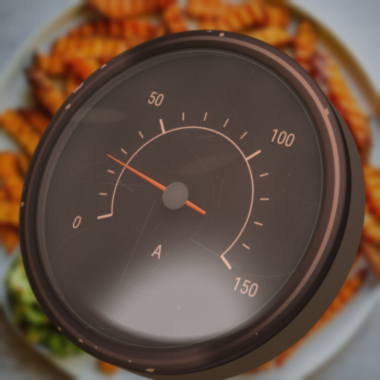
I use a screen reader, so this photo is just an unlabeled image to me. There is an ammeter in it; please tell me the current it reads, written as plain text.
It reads 25 A
